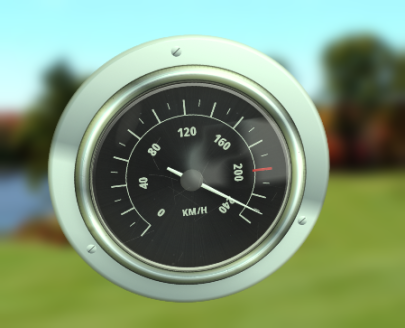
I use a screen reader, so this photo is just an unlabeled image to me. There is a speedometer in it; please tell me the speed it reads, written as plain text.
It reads 230 km/h
